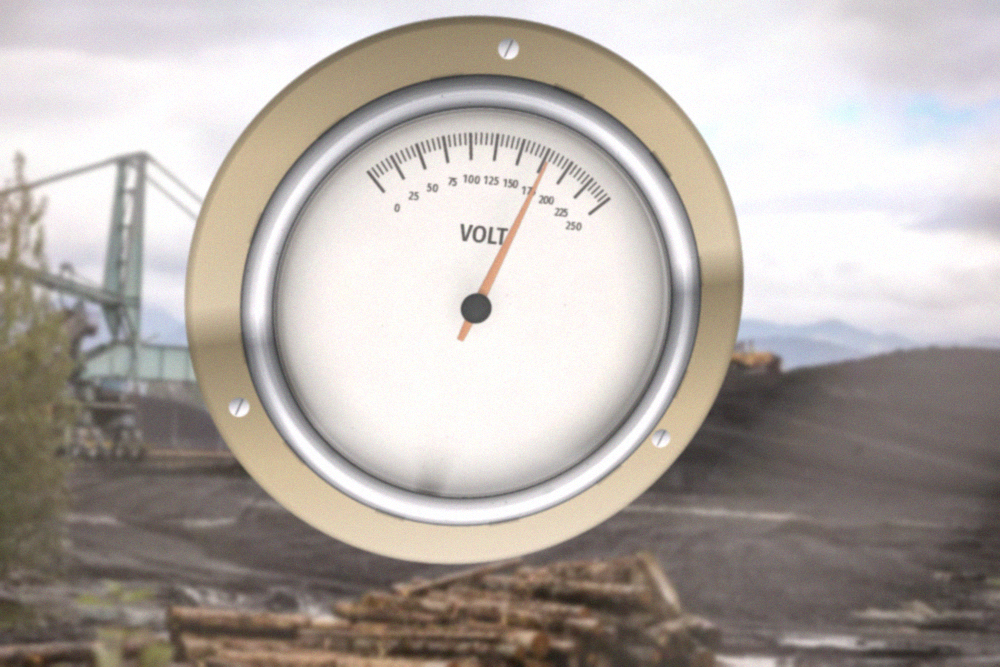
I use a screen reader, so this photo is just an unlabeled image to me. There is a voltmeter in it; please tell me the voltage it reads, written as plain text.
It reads 175 V
